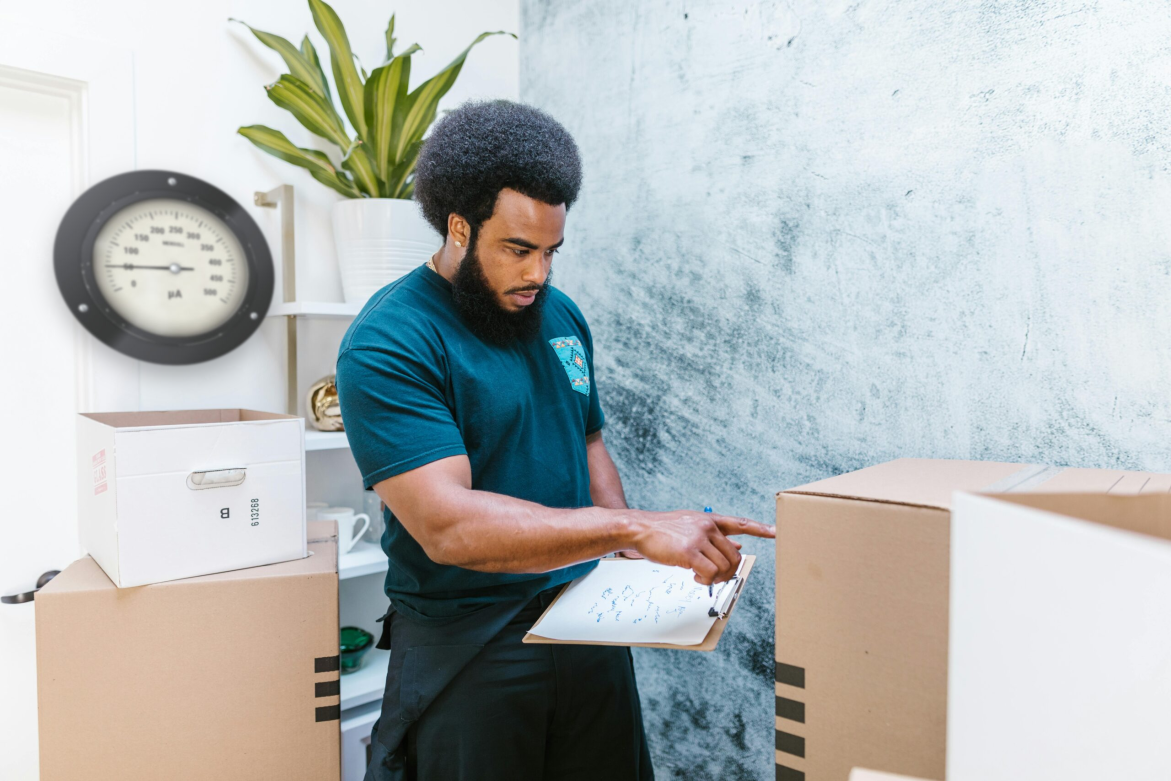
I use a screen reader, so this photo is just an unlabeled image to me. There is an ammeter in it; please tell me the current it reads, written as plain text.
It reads 50 µA
